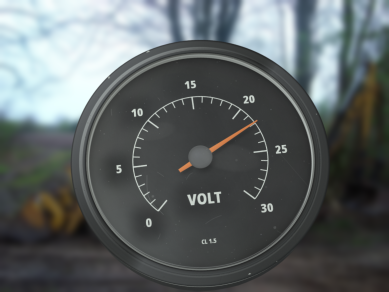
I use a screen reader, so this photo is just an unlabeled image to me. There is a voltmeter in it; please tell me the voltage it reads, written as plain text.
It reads 22 V
